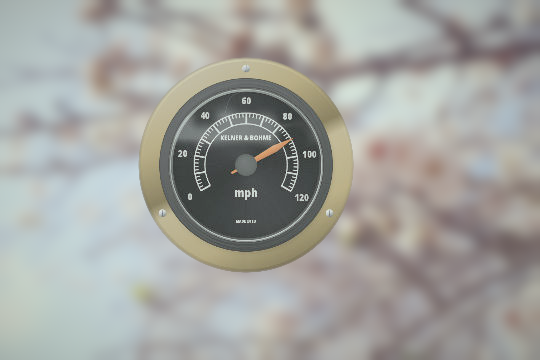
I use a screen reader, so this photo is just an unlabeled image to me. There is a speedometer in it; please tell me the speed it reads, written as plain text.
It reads 90 mph
